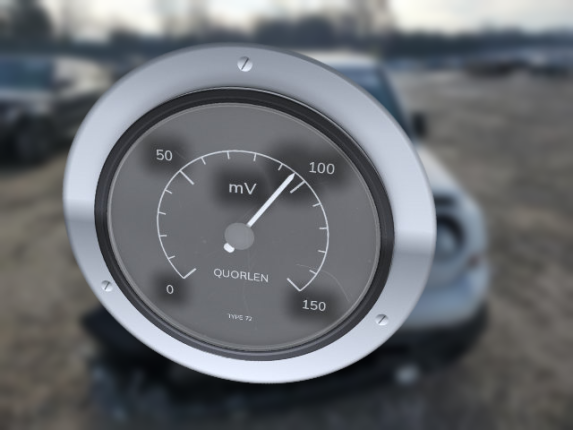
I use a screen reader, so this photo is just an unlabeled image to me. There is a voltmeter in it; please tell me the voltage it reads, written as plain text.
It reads 95 mV
